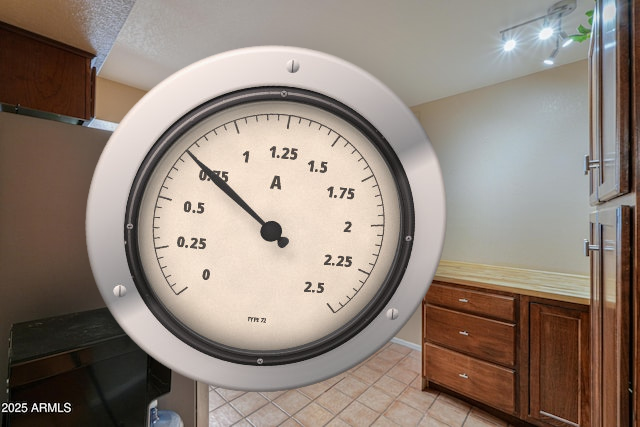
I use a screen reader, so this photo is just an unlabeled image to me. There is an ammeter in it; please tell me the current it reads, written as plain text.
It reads 0.75 A
